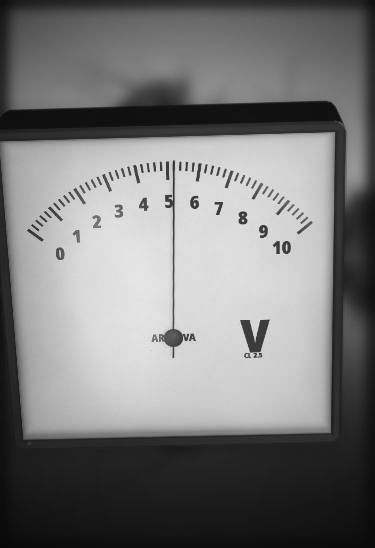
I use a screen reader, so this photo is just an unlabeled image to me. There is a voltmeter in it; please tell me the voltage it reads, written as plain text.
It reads 5.2 V
